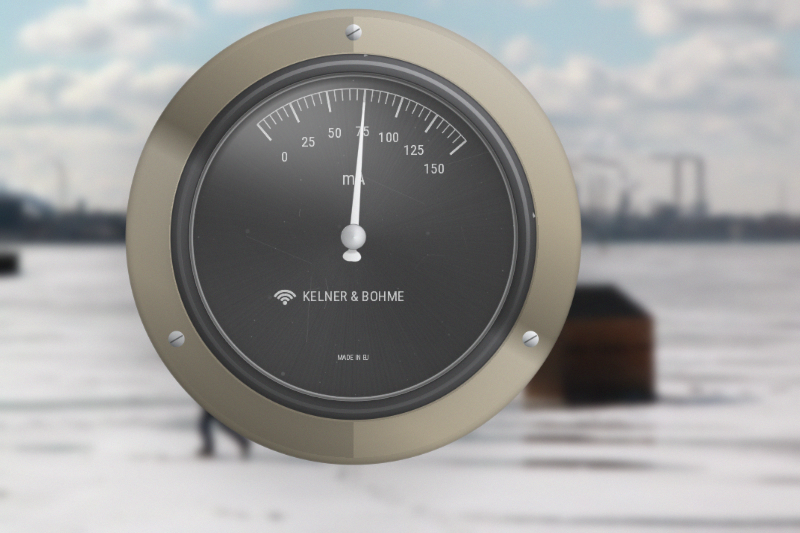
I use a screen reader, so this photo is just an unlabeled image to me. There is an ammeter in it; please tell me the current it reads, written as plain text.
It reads 75 mA
